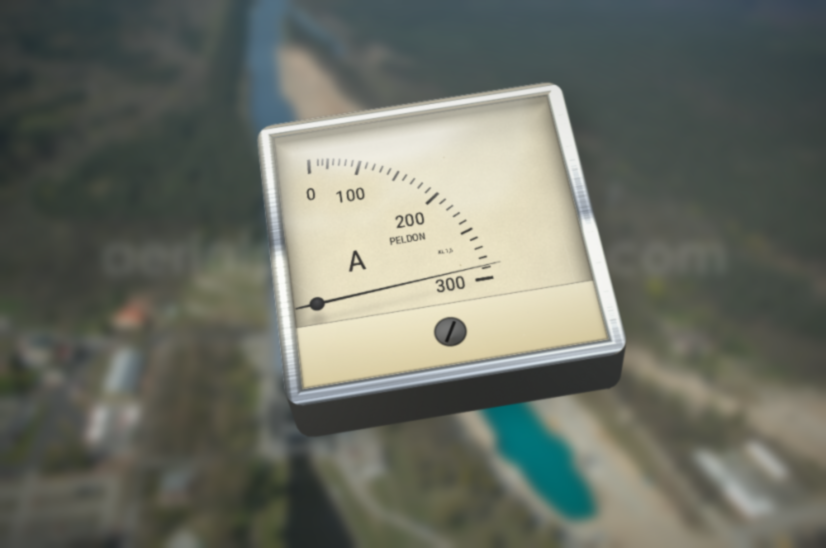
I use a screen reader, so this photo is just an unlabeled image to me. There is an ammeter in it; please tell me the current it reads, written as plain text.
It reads 290 A
